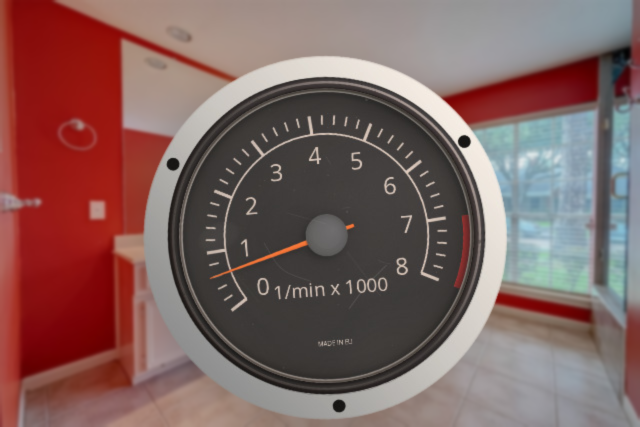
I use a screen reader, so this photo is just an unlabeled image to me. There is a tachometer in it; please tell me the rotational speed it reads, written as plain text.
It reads 600 rpm
